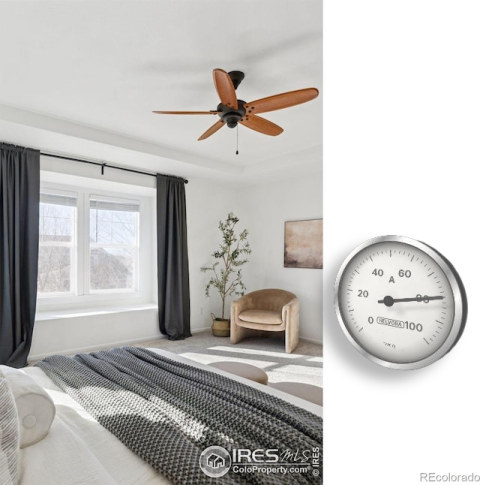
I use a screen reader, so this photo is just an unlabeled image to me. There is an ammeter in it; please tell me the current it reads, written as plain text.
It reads 80 A
